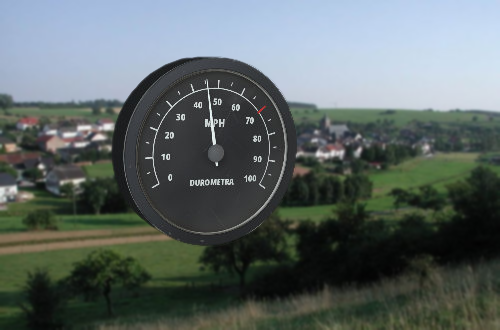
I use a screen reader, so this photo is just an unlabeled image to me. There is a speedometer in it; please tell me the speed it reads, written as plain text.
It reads 45 mph
